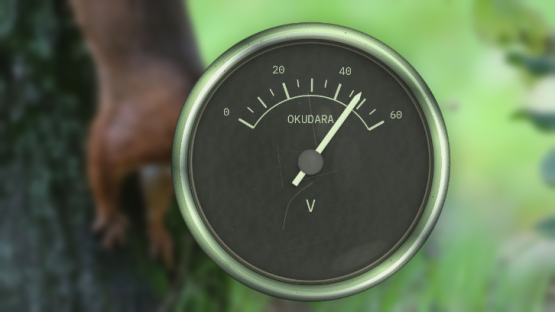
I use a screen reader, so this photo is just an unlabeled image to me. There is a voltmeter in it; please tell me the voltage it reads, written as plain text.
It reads 47.5 V
